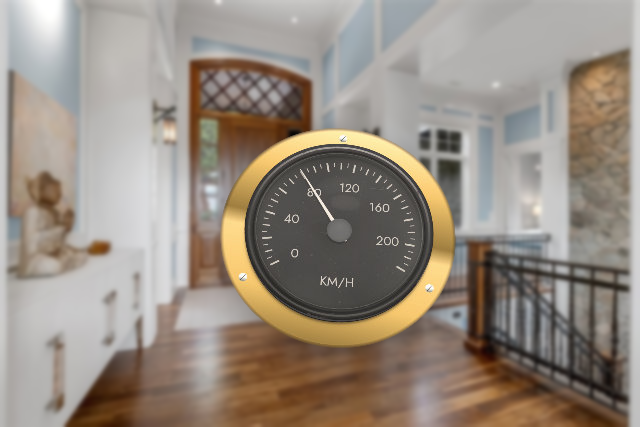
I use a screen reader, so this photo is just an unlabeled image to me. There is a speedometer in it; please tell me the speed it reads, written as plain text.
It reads 80 km/h
